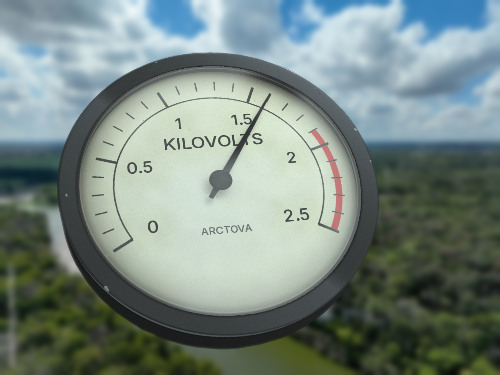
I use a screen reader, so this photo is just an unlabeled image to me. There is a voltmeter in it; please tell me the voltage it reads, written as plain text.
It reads 1.6 kV
